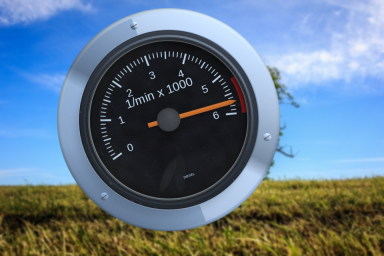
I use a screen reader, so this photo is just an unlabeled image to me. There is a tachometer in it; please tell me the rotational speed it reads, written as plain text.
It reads 5700 rpm
